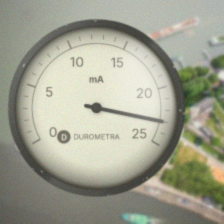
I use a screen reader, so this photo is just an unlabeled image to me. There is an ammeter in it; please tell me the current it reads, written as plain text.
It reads 23 mA
